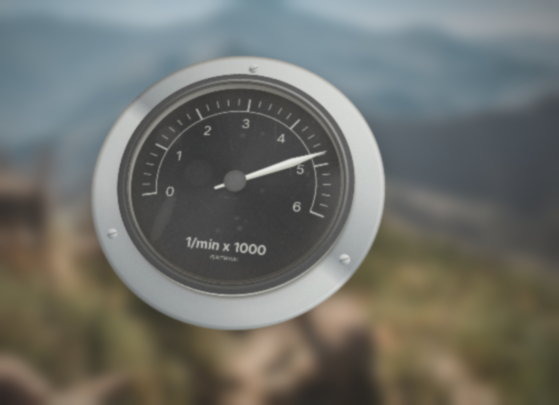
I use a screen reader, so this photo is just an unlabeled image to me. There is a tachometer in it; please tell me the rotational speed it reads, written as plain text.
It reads 4800 rpm
